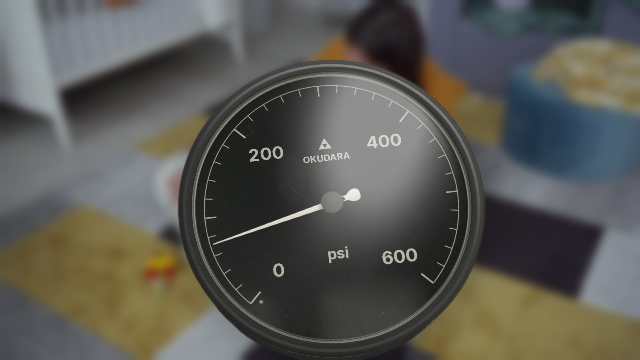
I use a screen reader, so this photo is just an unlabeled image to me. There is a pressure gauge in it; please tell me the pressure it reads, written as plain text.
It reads 70 psi
